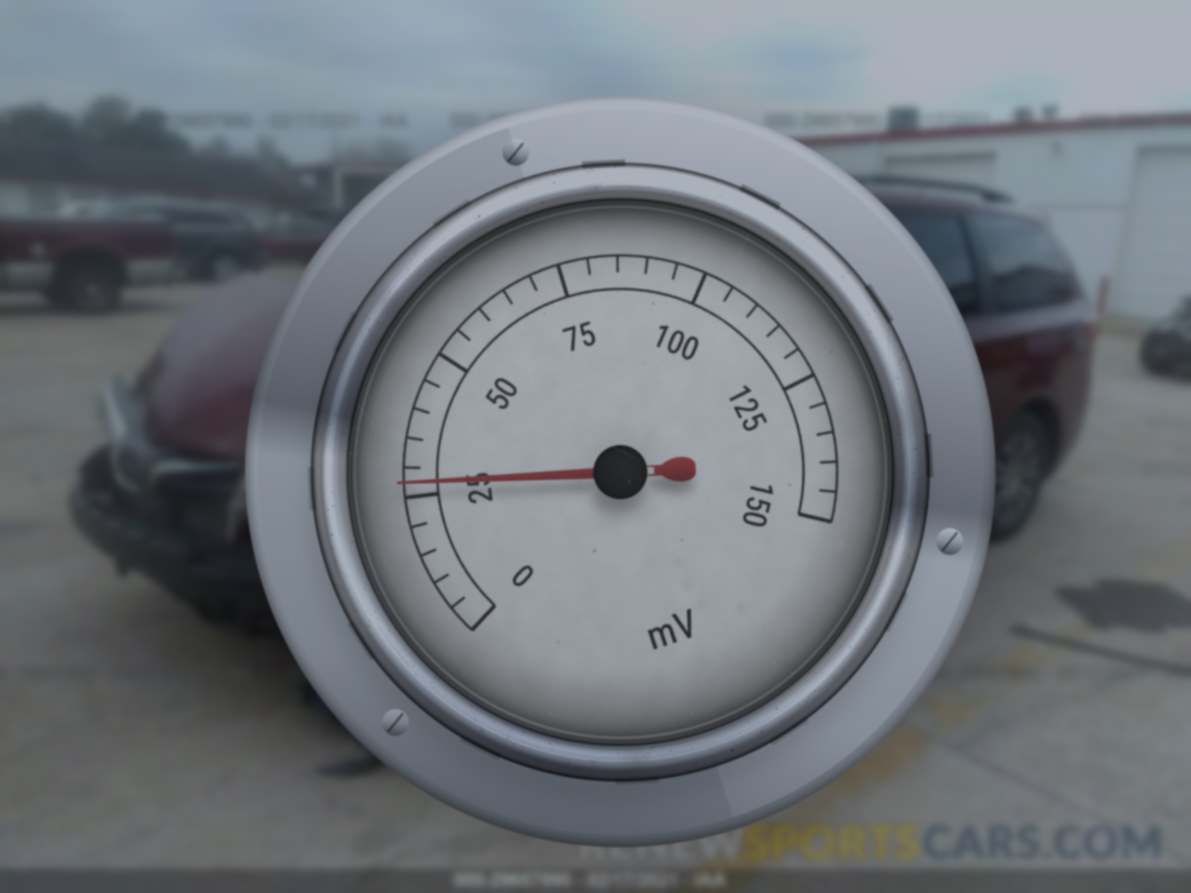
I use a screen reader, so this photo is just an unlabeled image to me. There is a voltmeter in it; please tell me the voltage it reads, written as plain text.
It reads 27.5 mV
